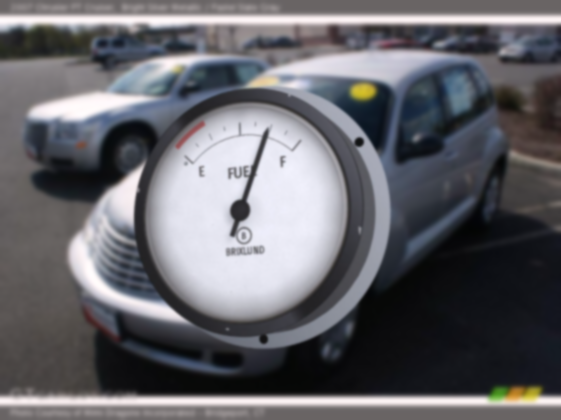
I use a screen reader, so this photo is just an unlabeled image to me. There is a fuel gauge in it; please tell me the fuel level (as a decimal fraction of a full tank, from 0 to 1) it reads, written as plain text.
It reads 0.75
